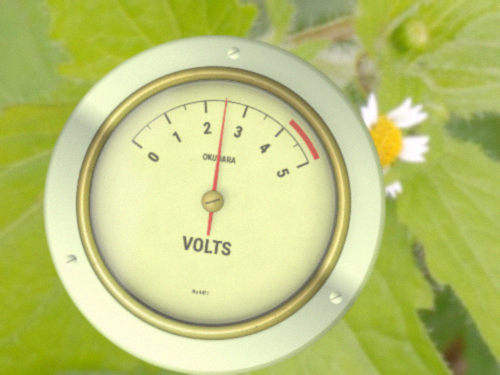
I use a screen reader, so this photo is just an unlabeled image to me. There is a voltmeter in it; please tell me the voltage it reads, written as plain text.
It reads 2.5 V
